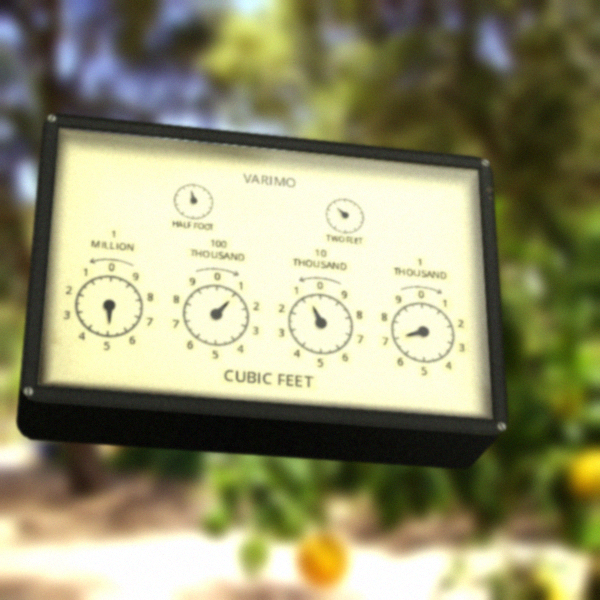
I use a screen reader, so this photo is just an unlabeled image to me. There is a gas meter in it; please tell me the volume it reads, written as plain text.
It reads 510700 ft³
